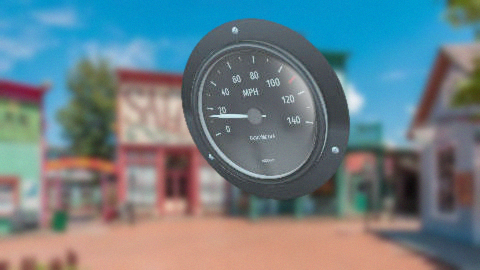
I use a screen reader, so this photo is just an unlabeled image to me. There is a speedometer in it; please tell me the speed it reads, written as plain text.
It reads 15 mph
